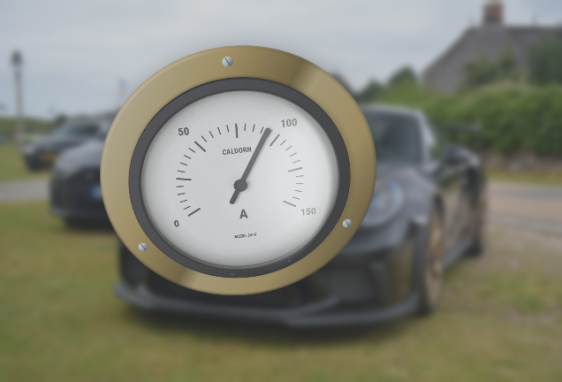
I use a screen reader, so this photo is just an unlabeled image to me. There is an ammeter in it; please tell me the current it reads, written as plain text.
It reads 92.5 A
